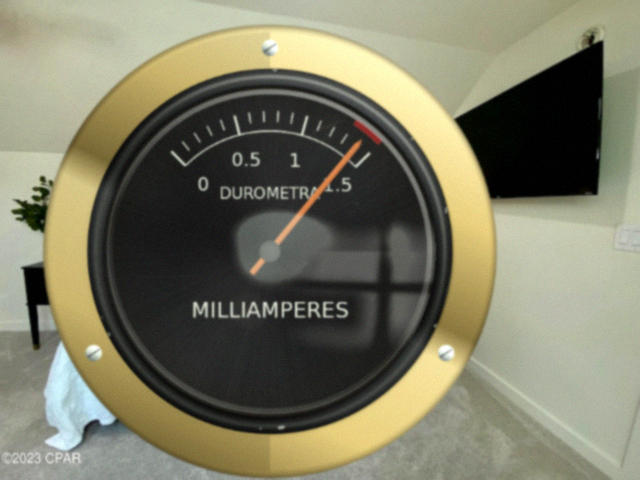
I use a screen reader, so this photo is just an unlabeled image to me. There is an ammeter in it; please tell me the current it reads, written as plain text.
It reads 1.4 mA
